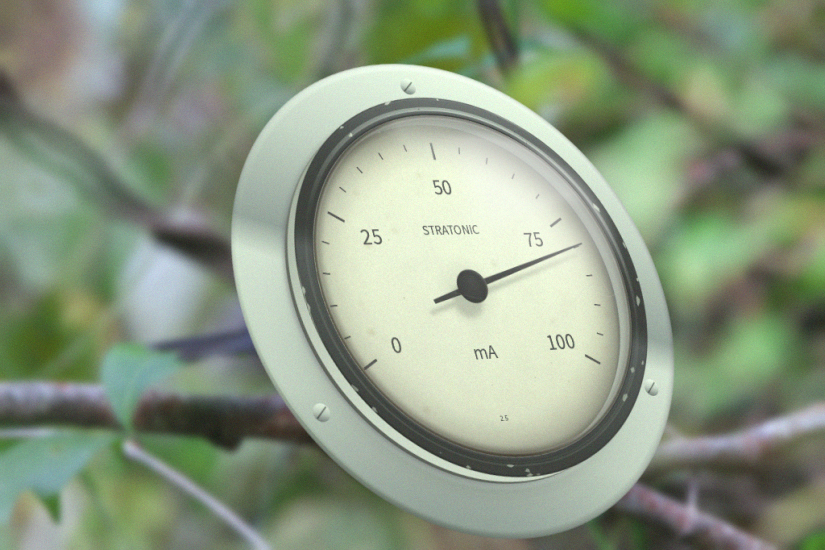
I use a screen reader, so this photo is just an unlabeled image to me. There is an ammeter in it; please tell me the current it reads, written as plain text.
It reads 80 mA
